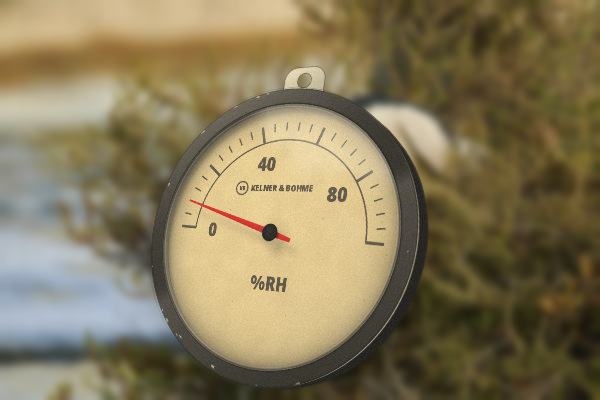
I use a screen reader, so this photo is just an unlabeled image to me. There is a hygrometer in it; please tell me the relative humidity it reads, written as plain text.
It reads 8 %
